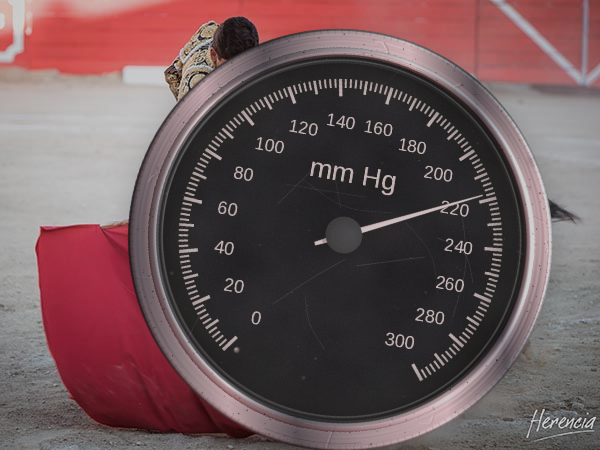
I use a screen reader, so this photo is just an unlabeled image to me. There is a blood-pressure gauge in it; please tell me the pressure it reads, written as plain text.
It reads 218 mmHg
